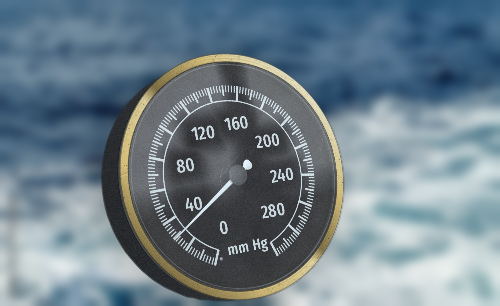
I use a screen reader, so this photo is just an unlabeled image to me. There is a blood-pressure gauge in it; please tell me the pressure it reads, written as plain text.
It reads 30 mmHg
